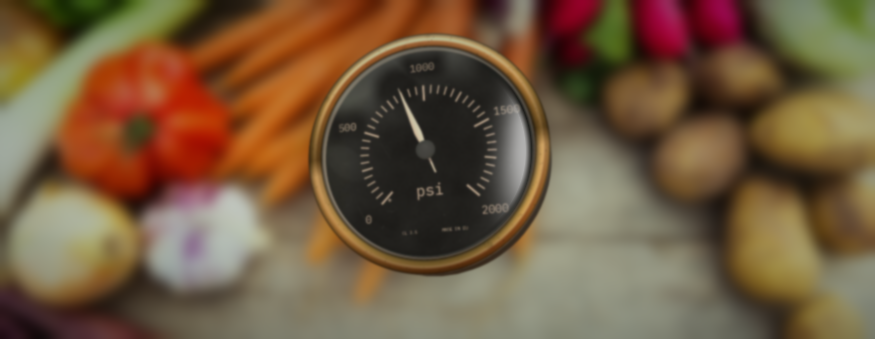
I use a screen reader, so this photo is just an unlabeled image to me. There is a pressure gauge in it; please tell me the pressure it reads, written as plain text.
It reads 850 psi
